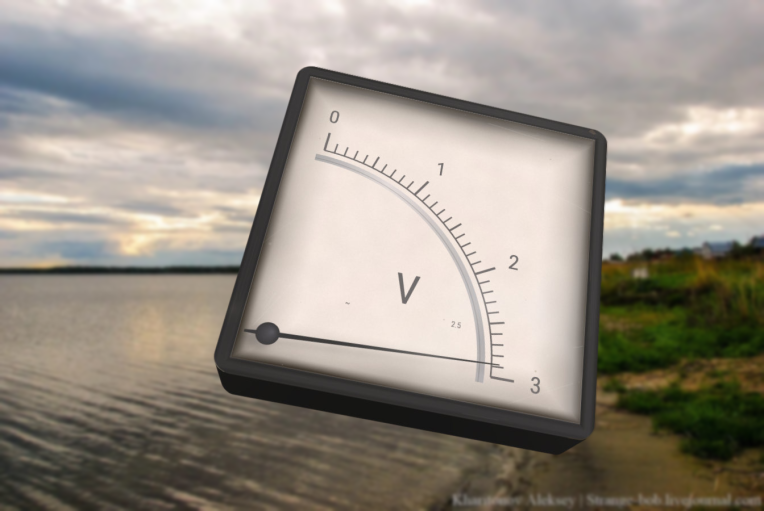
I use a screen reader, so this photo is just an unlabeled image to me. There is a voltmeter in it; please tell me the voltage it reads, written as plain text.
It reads 2.9 V
